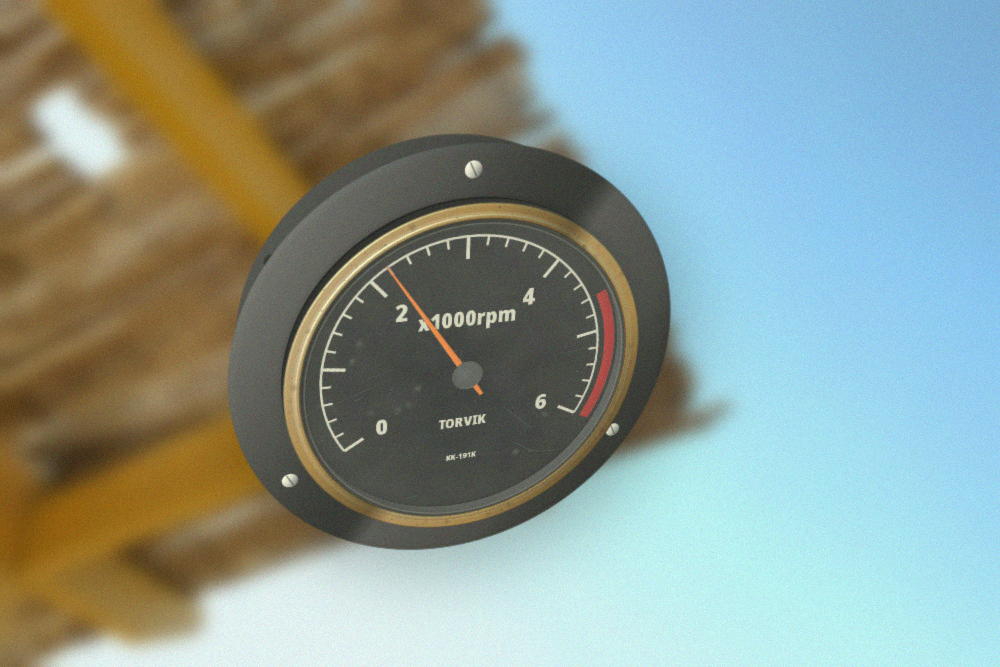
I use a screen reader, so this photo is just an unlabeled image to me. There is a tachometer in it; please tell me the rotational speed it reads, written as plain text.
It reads 2200 rpm
